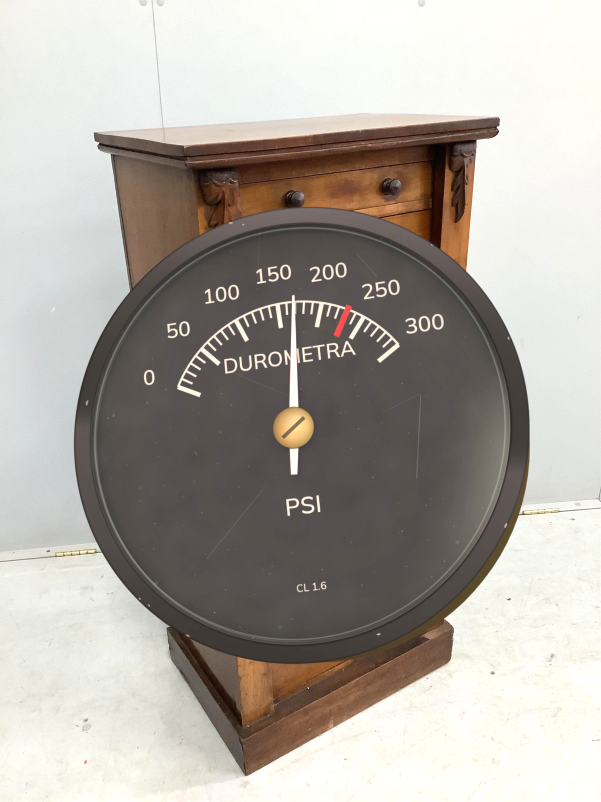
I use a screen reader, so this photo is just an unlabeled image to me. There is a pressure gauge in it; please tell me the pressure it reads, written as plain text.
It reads 170 psi
